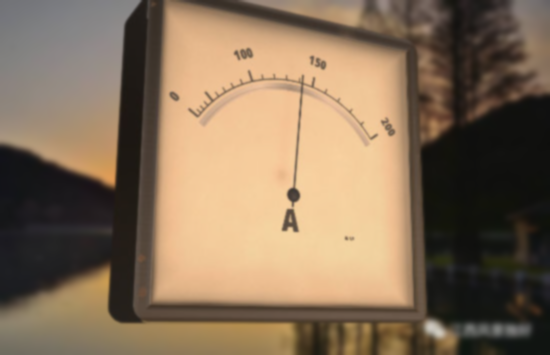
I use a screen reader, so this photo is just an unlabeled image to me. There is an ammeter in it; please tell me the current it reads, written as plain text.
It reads 140 A
